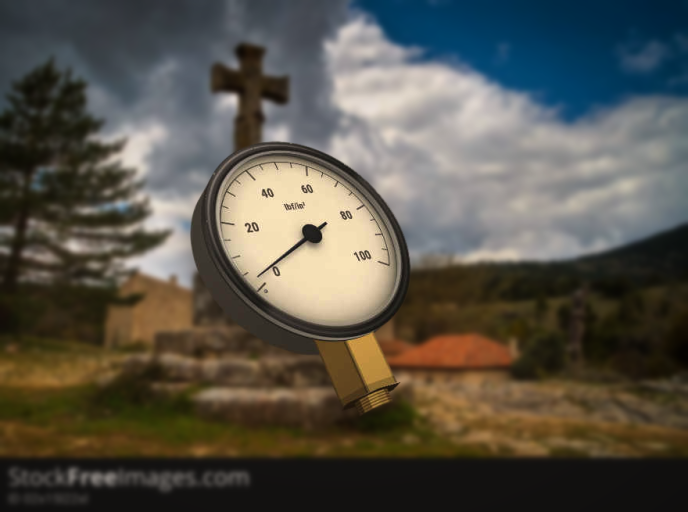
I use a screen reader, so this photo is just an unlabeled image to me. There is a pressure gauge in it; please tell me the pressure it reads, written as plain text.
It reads 2.5 psi
